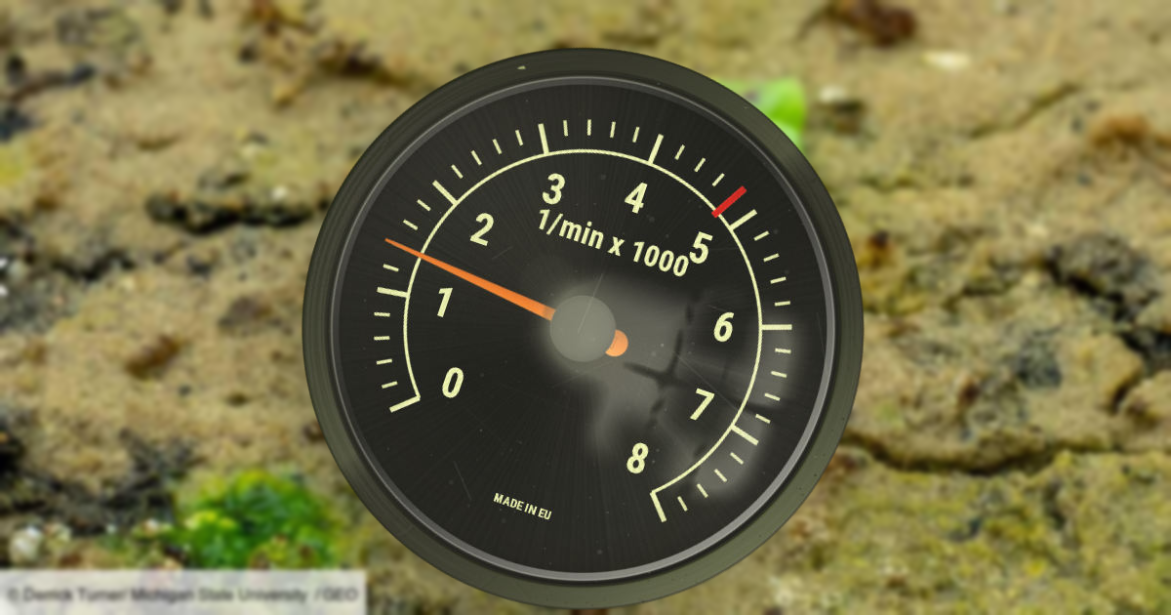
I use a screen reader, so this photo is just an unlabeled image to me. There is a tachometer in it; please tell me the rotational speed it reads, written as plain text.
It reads 1400 rpm
